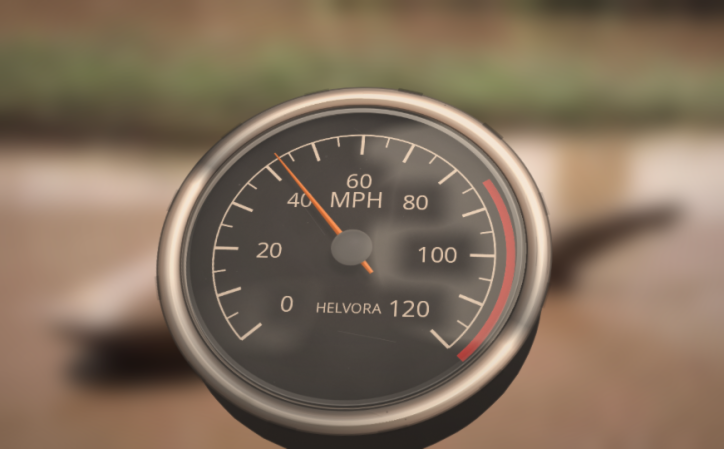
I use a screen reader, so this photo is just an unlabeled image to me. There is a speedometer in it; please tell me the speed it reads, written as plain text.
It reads 42.5 mph
